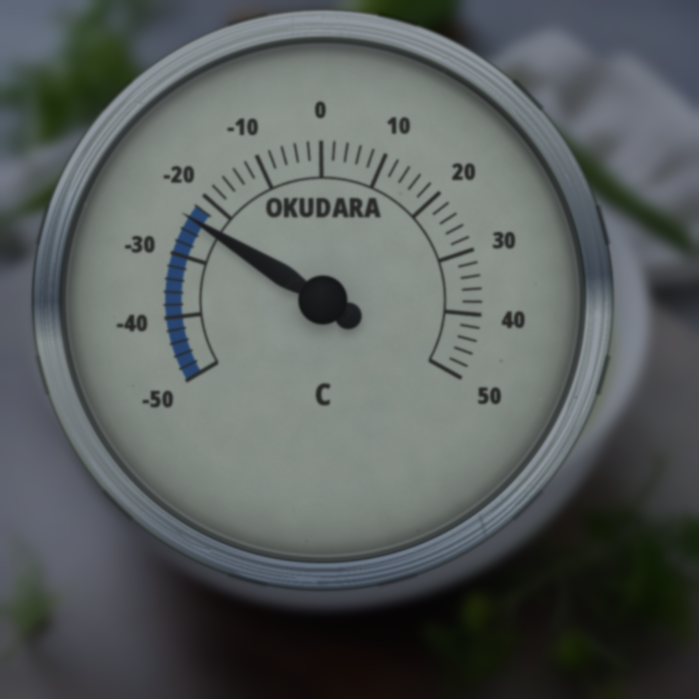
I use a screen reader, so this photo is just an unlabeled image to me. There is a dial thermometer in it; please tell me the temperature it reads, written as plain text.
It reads -24 °C
